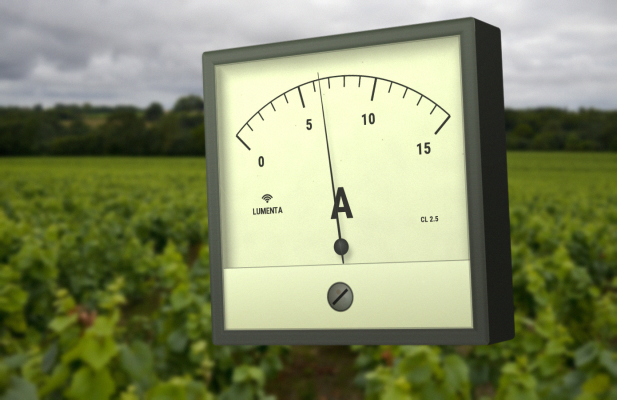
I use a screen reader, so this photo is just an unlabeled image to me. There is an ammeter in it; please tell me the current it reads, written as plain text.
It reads 6.5 A
